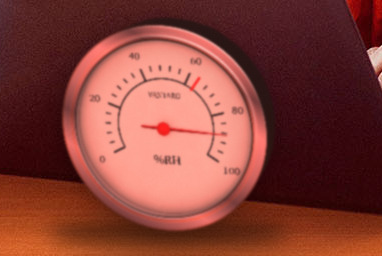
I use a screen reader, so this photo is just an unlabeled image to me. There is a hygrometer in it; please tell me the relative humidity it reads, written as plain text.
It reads 88 %
